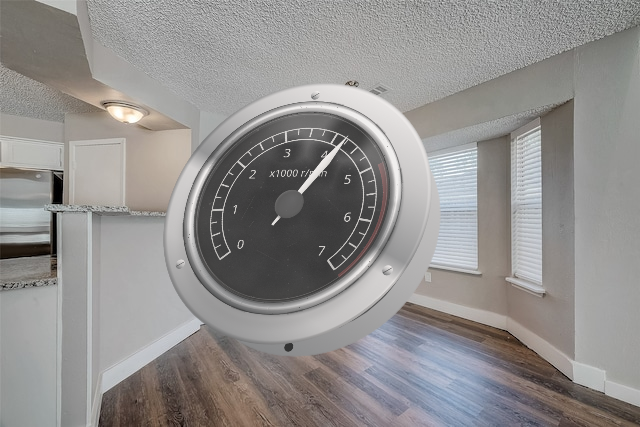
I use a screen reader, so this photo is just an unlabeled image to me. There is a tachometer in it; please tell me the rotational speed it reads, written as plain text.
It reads 4250 rpm
